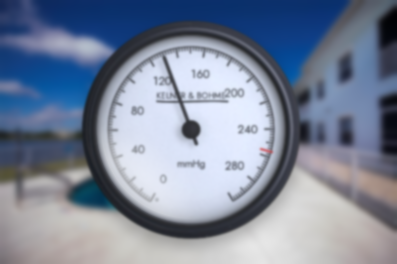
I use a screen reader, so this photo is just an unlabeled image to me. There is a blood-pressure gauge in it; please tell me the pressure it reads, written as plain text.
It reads 130 mmHg
